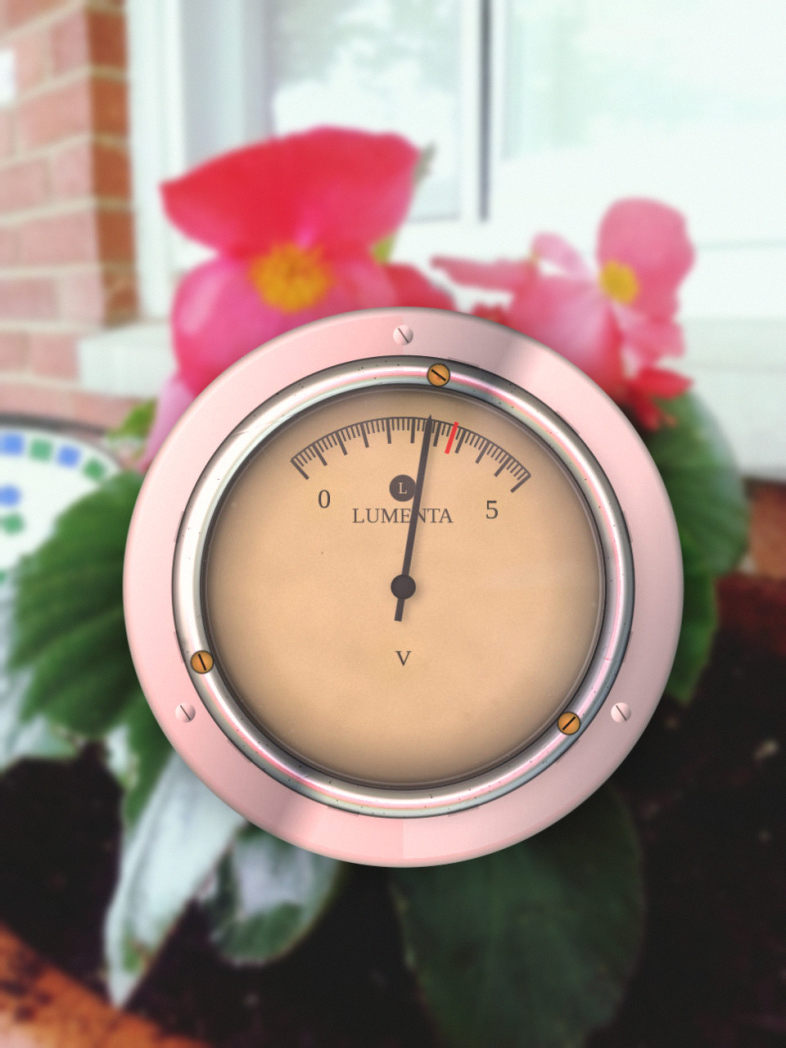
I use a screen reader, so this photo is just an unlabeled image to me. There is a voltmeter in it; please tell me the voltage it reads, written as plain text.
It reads 2.8 V
